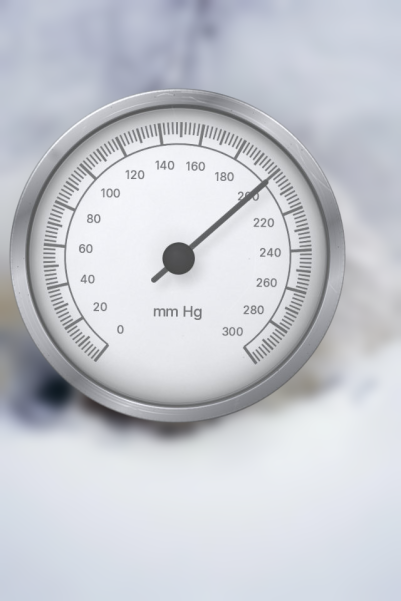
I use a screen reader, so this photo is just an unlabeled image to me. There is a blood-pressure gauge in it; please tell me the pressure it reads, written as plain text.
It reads 200 mmHg
